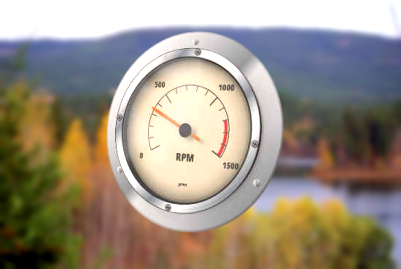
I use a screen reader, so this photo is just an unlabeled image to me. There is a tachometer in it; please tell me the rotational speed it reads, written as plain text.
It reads 350 rpm
